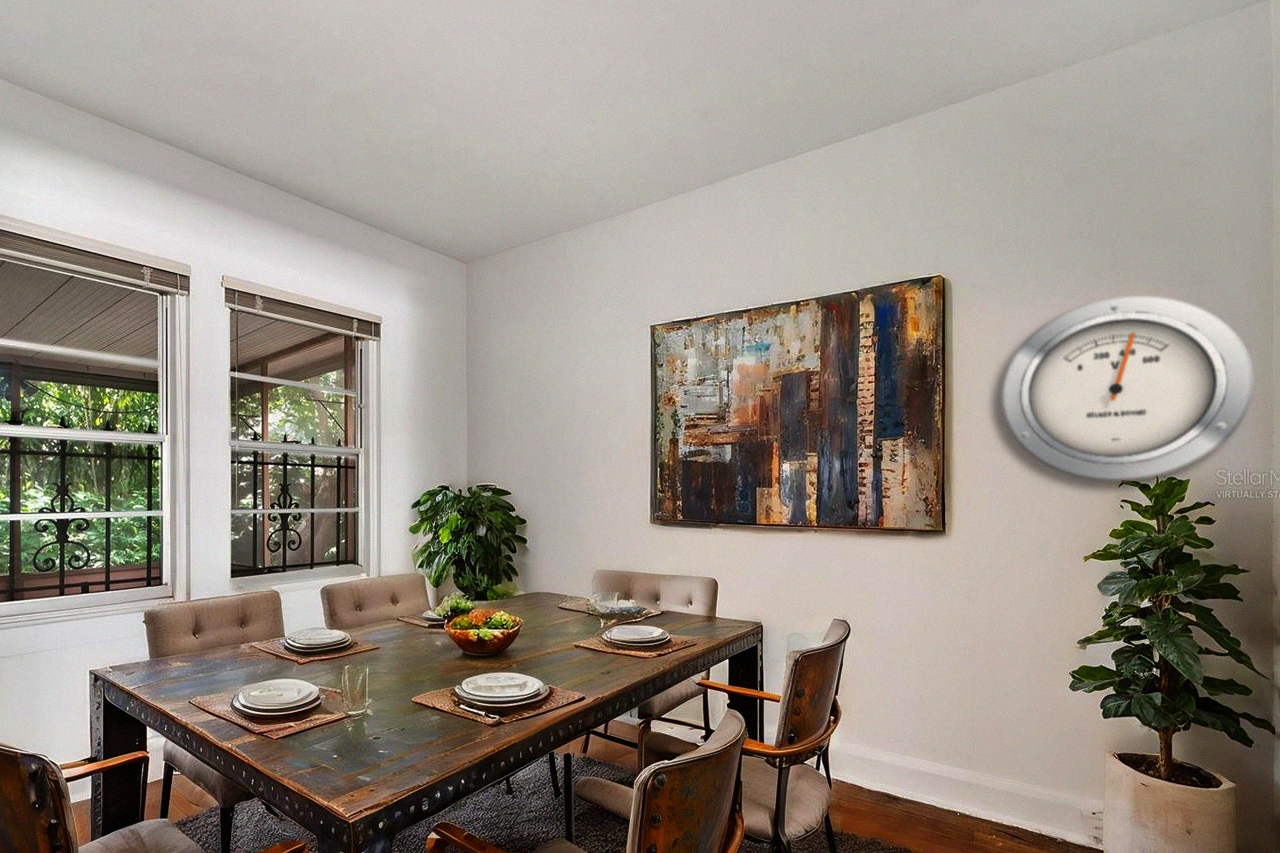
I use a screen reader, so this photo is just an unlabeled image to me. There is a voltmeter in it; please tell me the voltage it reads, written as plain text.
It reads 400 V
